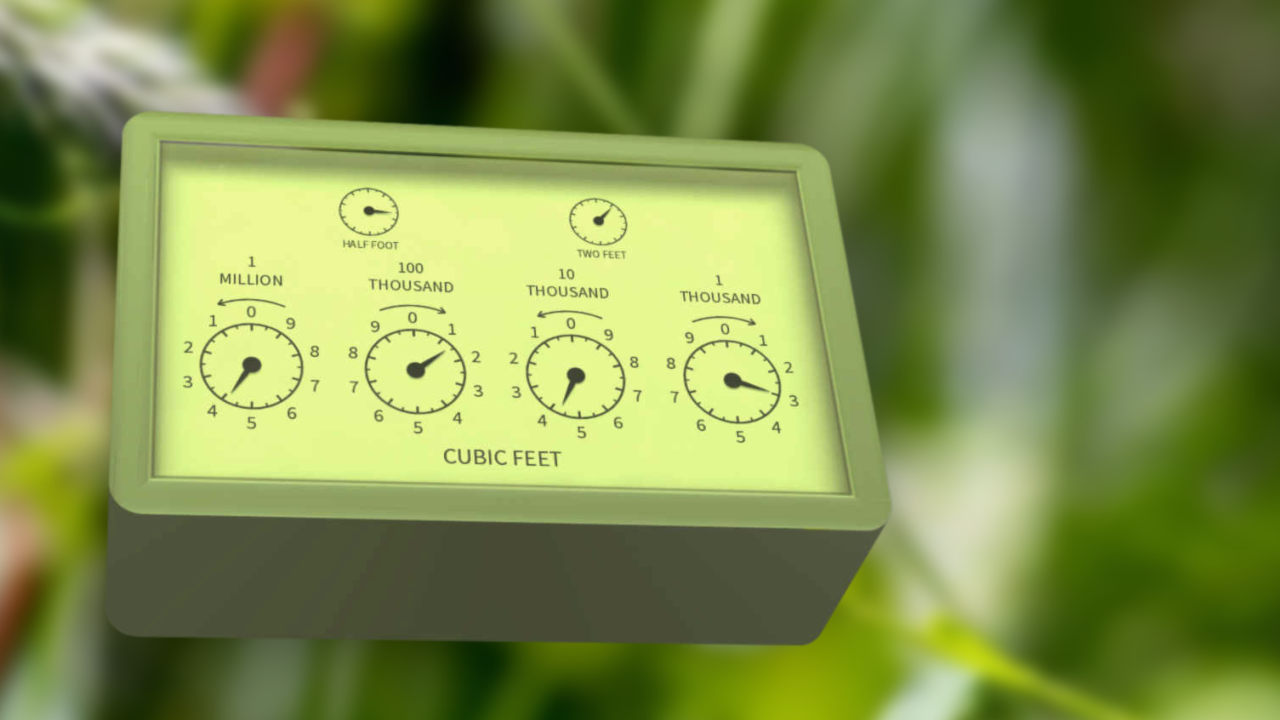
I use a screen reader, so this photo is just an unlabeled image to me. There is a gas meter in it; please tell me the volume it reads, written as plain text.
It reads 414300 ft³
